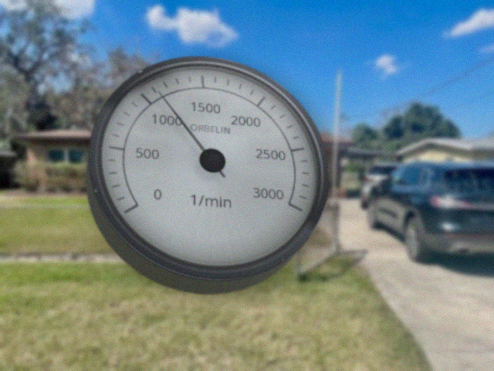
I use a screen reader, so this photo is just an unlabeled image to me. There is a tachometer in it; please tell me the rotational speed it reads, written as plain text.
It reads 1100 rpm
